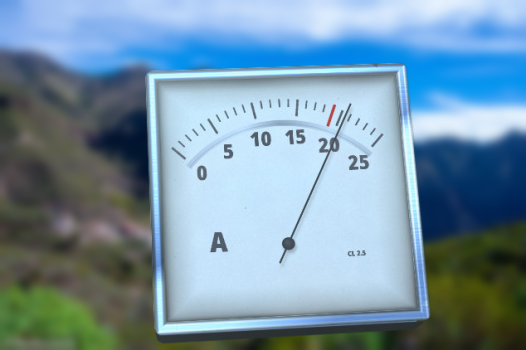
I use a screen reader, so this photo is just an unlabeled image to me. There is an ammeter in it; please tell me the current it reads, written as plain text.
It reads 20.5 A
